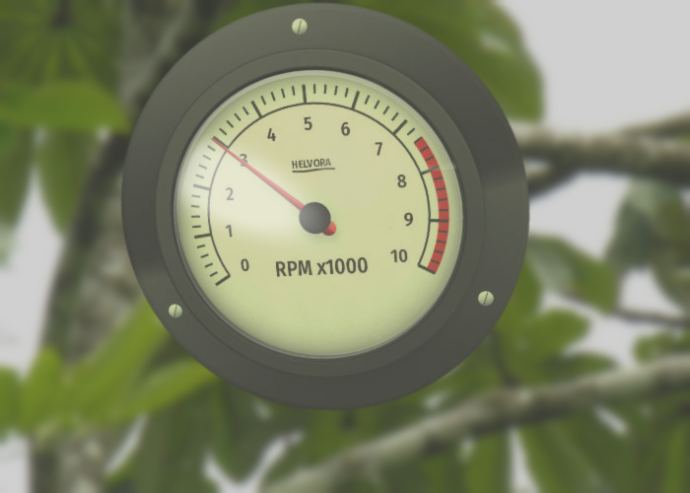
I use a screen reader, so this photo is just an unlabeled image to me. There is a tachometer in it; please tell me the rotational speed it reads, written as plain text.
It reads 3000 rpm
